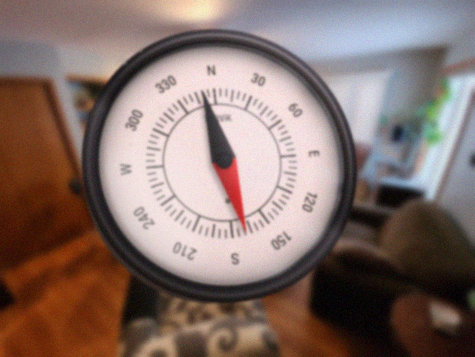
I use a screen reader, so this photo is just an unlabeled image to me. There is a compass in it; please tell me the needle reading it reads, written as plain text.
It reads 170 °
